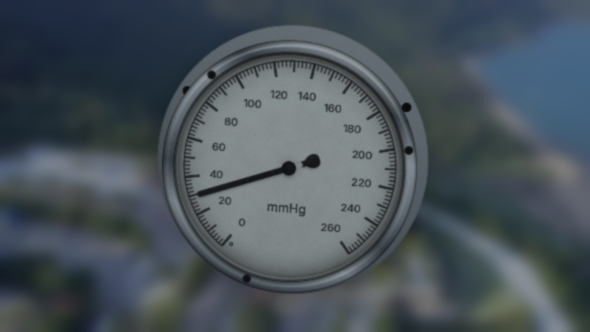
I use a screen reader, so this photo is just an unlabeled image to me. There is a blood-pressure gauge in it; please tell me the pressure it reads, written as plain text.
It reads 30 mmHg
